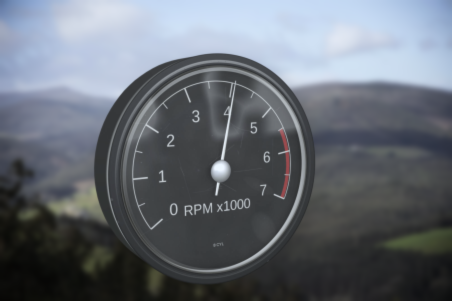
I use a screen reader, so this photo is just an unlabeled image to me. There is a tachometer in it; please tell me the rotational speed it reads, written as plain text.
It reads 4000 rpm
